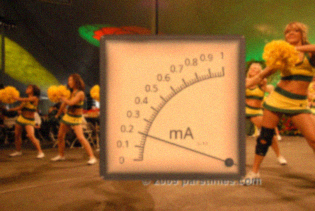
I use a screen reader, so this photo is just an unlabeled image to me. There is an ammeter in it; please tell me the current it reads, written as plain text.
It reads 0.2 mA
